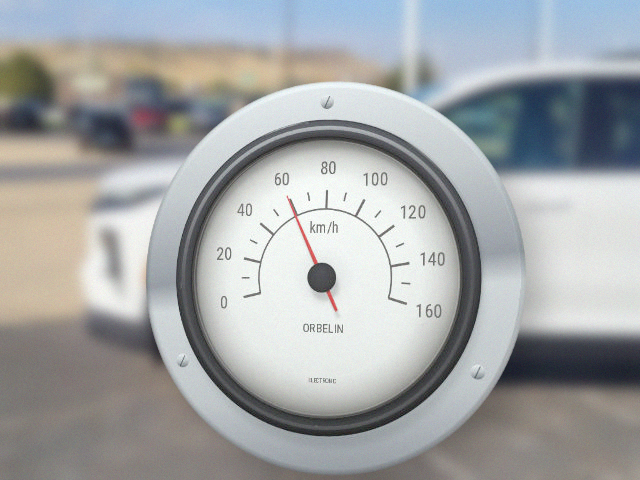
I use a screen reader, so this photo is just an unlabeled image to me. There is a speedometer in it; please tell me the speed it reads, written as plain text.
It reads 60 km/h
